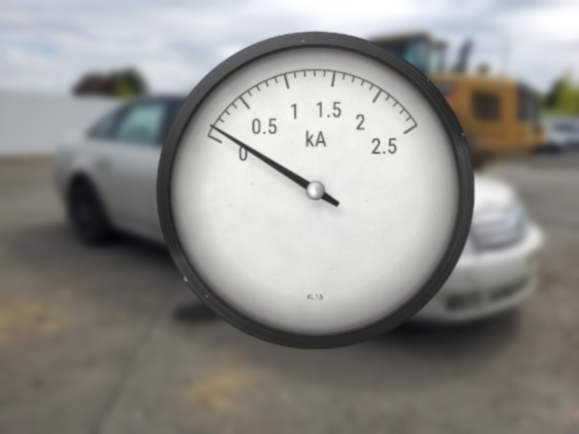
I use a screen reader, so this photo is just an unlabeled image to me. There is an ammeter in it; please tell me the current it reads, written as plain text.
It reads 0.1 kA
